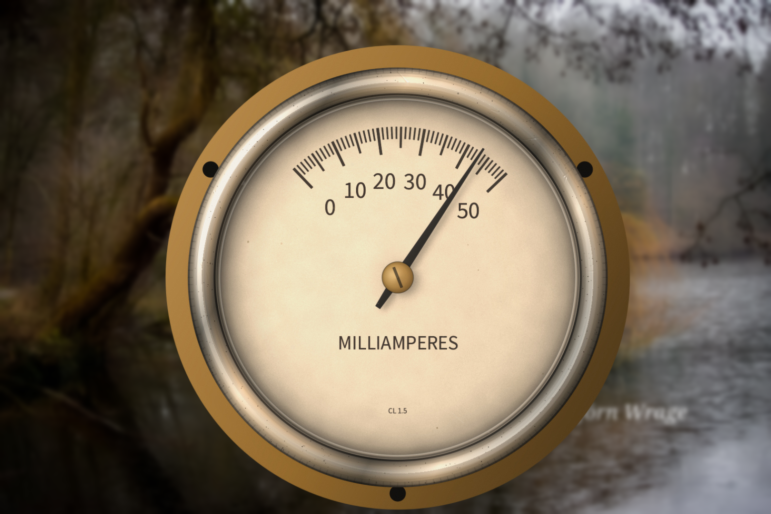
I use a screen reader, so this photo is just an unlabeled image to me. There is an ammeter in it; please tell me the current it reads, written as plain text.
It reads 43 mA
